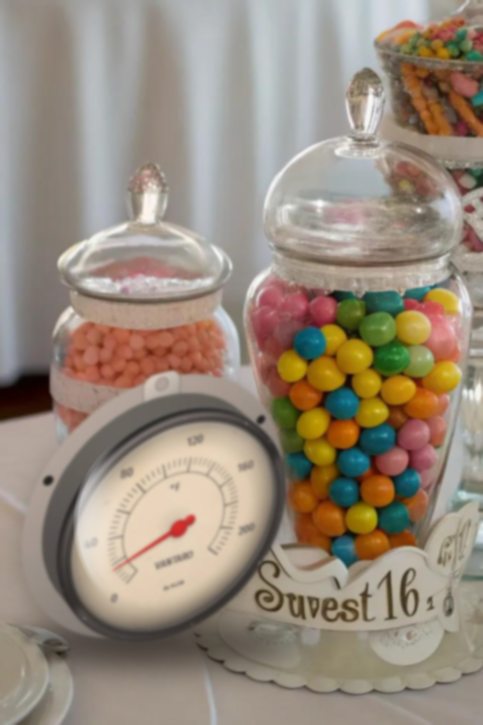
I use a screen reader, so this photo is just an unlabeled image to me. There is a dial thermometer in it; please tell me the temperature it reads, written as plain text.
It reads 20 °F
